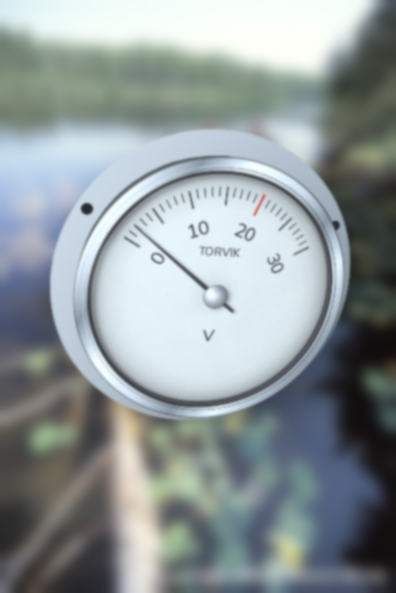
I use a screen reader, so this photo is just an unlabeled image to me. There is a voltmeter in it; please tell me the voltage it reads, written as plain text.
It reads 2 V
